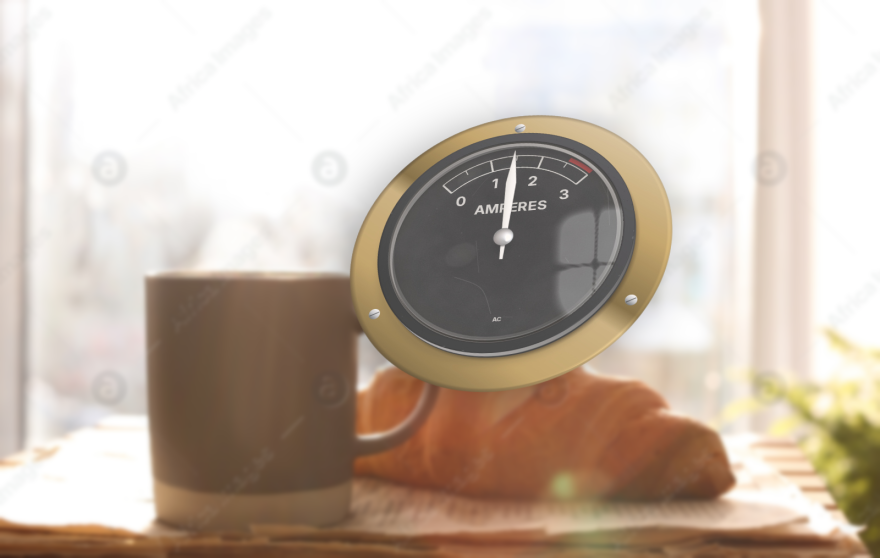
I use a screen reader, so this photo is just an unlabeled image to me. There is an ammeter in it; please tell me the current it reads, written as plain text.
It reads 1.5 A
